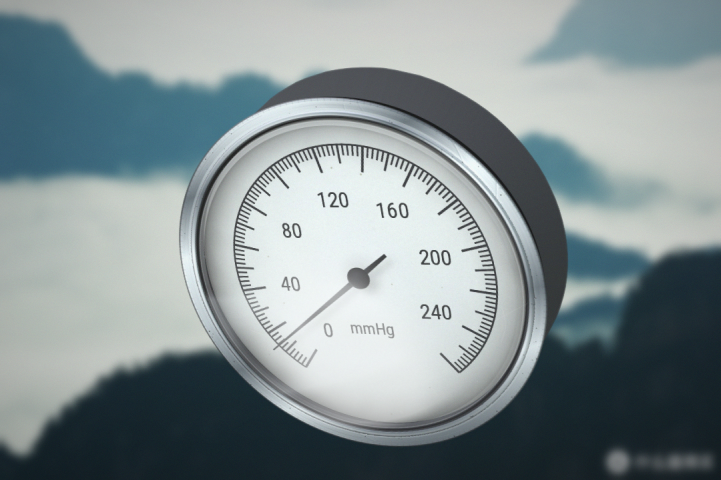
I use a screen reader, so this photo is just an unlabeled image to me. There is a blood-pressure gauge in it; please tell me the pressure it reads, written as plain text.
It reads 14 mmHg
